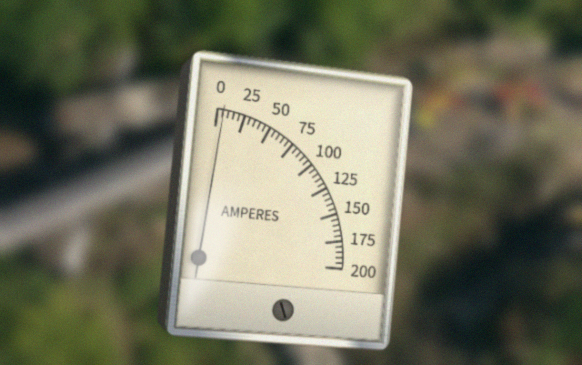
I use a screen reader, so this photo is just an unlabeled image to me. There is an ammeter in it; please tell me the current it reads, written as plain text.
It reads 5 A
